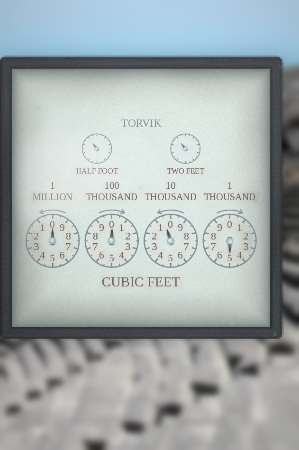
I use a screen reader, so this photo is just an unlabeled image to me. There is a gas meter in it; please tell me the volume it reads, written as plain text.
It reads 500 ft³
